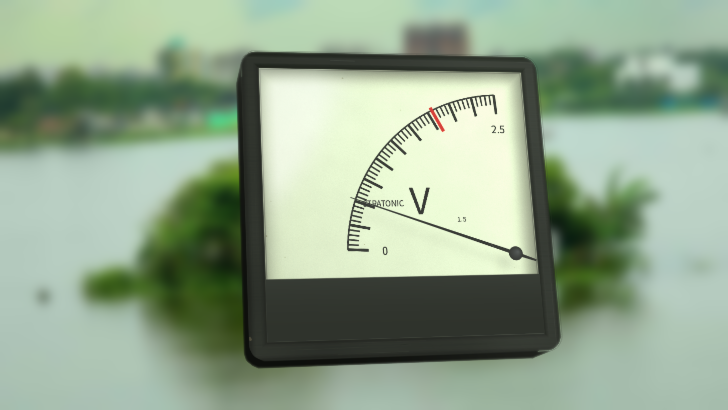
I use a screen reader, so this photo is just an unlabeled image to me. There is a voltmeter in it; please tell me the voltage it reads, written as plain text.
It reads 0.5 V
